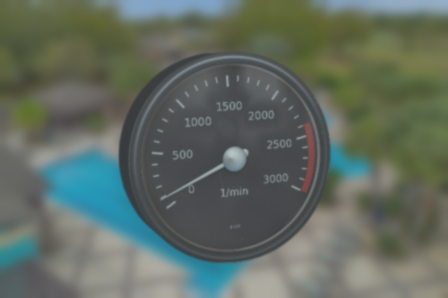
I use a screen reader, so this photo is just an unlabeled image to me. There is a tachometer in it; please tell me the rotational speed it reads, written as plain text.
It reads 100 rpm
